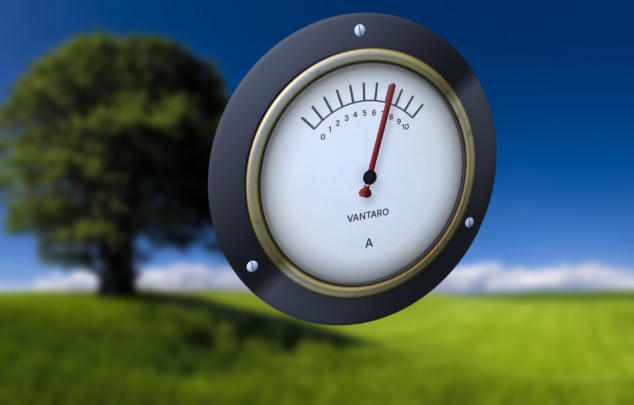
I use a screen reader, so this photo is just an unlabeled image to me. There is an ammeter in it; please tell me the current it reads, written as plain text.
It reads 7 A
